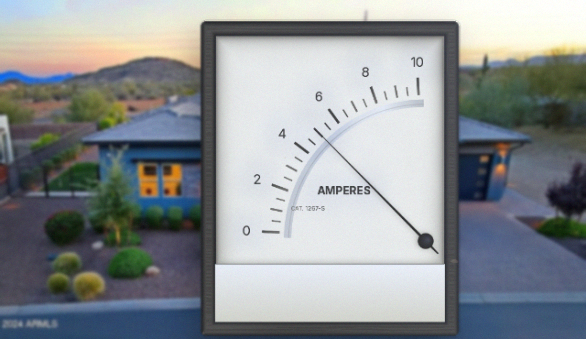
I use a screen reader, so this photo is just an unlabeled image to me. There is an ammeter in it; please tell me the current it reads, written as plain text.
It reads 5 A
